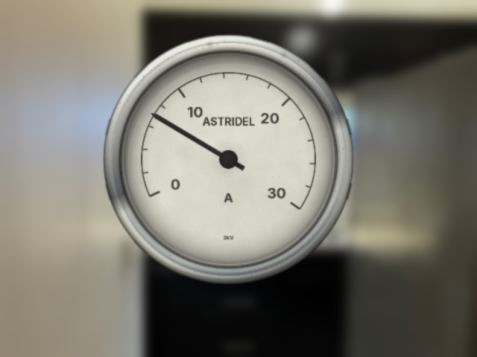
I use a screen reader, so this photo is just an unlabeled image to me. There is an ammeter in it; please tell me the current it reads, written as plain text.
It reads 7 A
